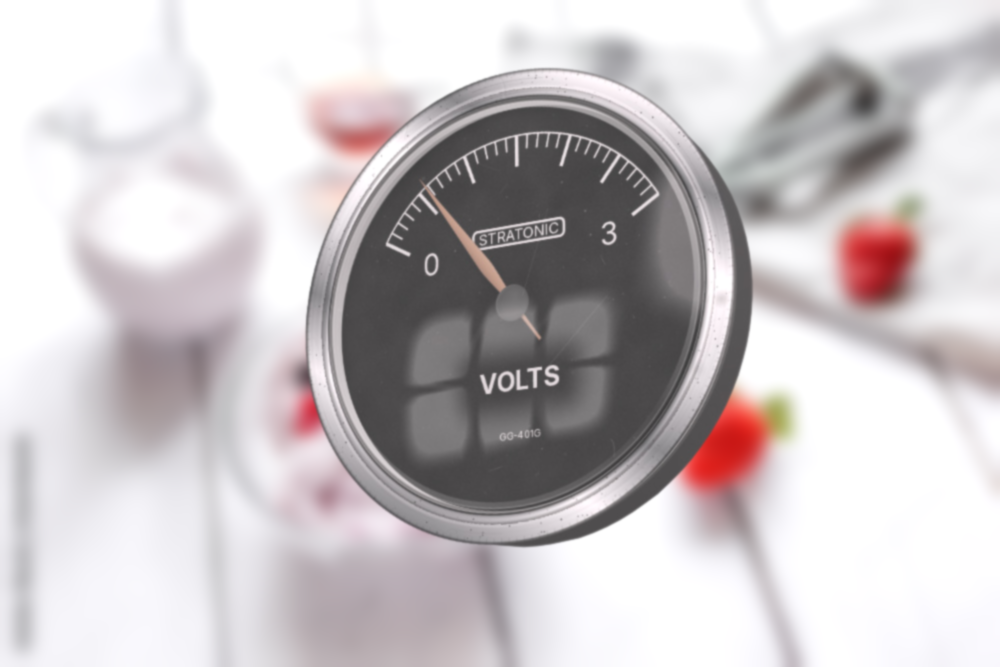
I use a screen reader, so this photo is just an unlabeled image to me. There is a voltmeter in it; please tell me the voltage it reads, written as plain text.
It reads 0.6 V
